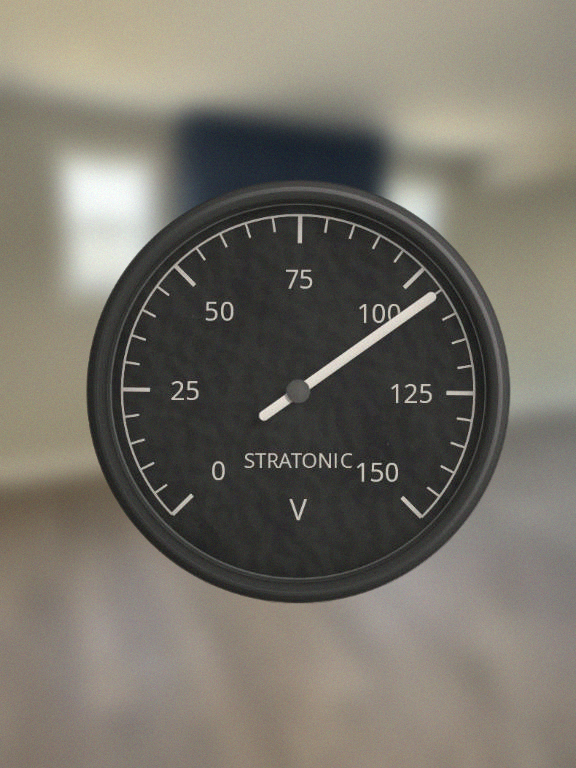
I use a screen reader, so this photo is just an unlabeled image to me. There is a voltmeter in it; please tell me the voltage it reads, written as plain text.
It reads 105 V
